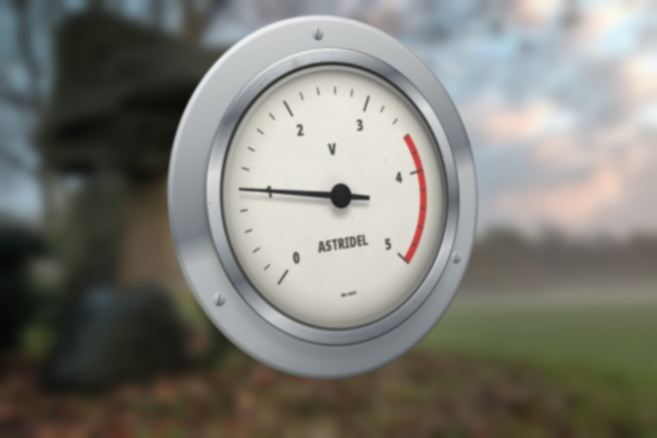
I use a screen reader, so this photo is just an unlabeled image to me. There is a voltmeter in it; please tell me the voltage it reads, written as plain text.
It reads 1 V
